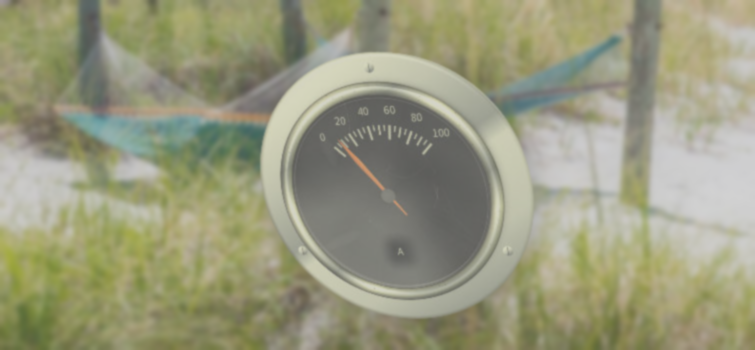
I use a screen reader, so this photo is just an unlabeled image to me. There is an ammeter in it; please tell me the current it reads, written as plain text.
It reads 10 A
